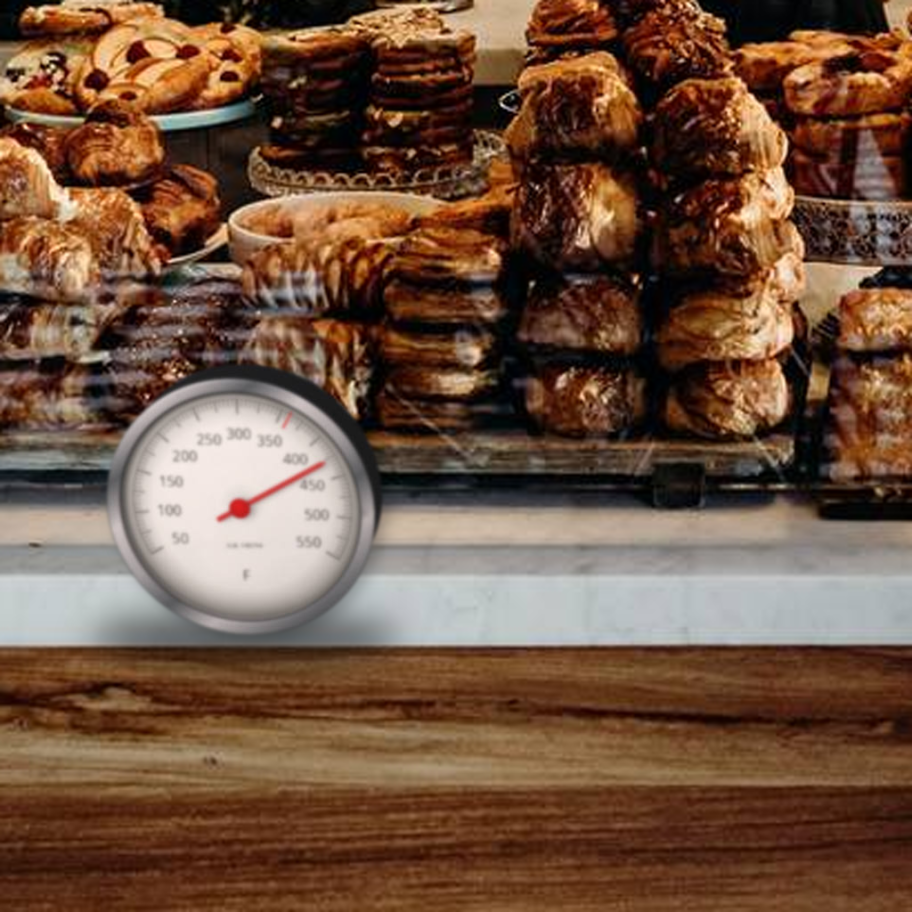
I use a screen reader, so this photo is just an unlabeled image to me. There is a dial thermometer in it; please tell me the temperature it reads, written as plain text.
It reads 425 °F
